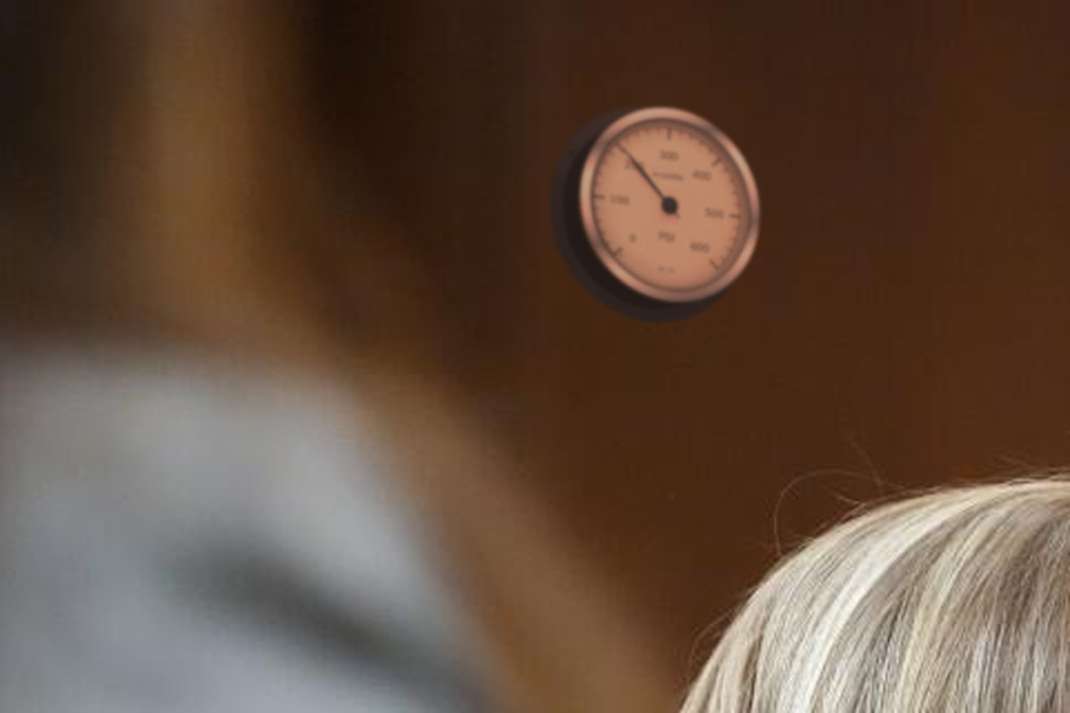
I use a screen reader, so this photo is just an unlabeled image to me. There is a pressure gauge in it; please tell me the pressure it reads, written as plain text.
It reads 200 psi
